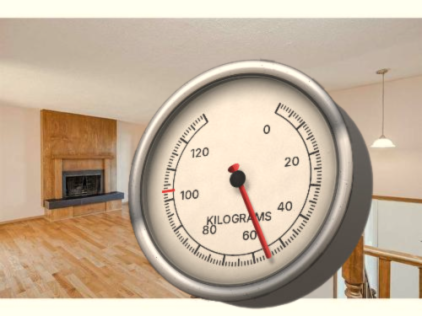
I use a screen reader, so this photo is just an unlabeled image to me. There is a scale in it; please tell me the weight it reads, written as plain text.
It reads 55 kg
